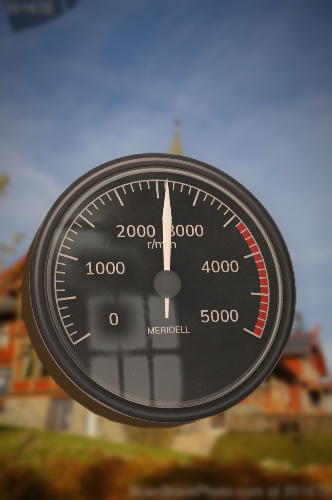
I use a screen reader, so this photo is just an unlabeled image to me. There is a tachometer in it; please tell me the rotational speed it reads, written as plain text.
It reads 2600 rpm
